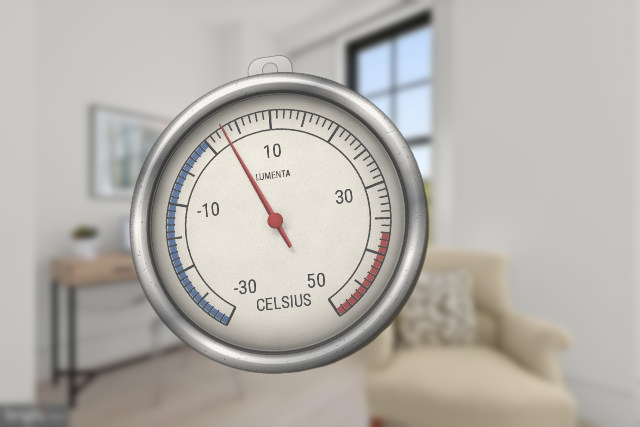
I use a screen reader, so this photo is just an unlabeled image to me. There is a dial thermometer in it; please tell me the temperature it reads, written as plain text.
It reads 3 °C
